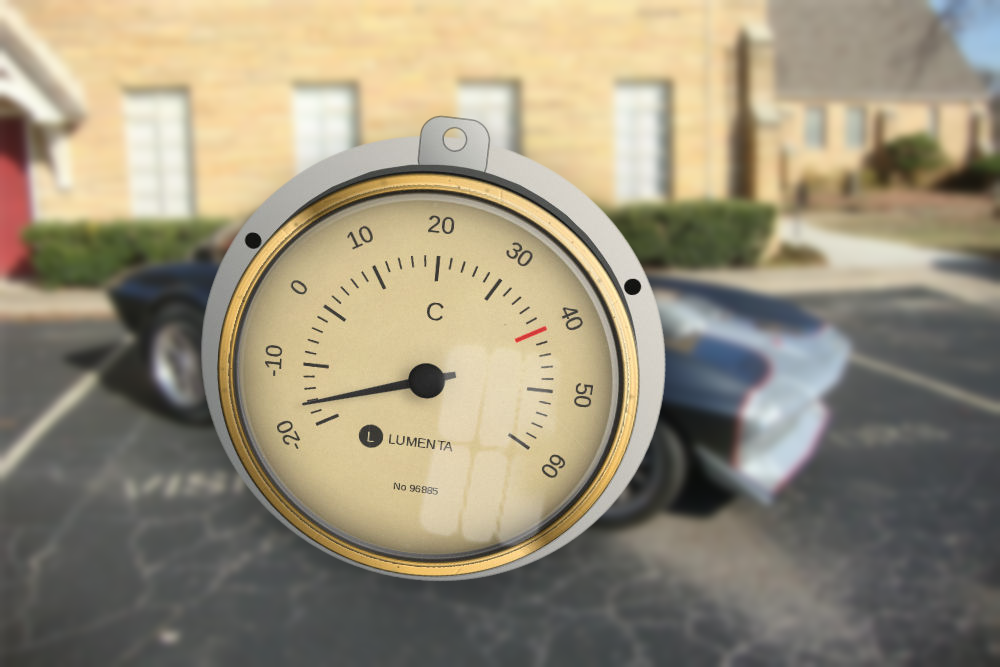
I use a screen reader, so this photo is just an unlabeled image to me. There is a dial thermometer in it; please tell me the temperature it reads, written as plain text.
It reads -16 °C
